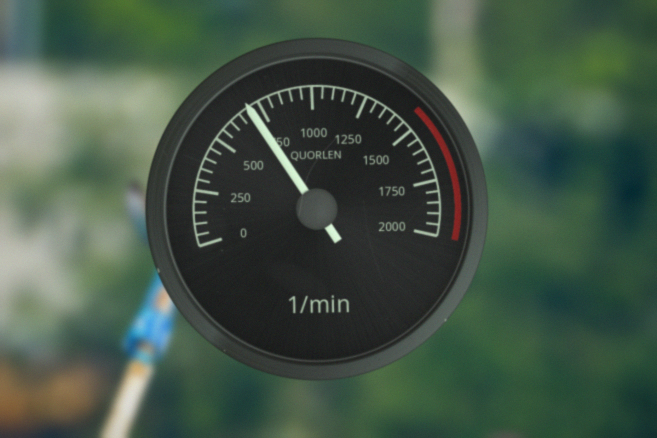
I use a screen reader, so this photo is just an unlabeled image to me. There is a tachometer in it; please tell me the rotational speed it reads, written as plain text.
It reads 700 rpm
